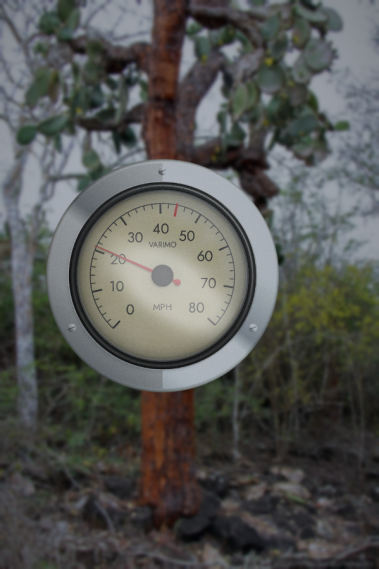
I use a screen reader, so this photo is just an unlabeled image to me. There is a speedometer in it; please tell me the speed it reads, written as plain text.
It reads 21 mph
